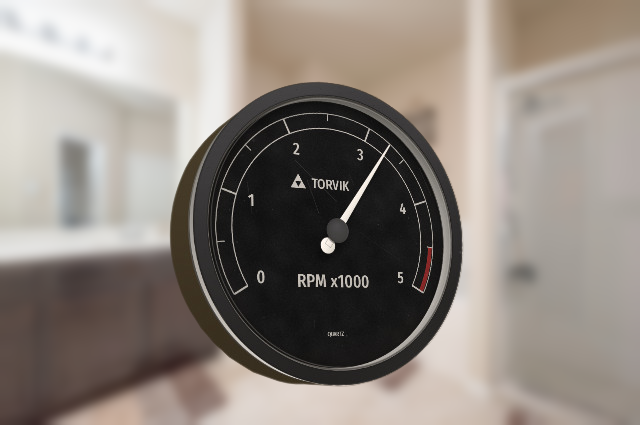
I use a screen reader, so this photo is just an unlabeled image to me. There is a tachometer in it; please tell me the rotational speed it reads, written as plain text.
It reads 3250 rpm
